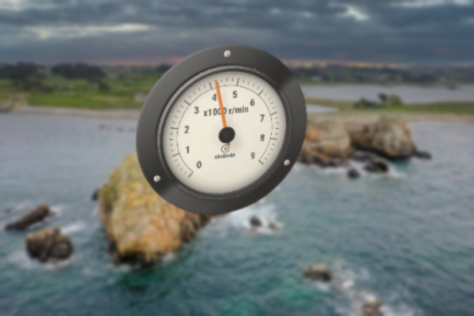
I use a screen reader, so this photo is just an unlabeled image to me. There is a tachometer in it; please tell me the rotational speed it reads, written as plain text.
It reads 4200 rpm
